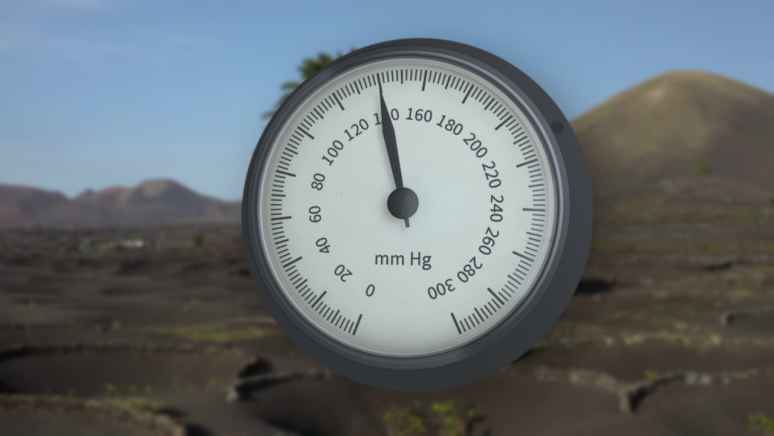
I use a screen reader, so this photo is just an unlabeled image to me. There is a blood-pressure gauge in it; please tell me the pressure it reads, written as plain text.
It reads 140 mmHg
